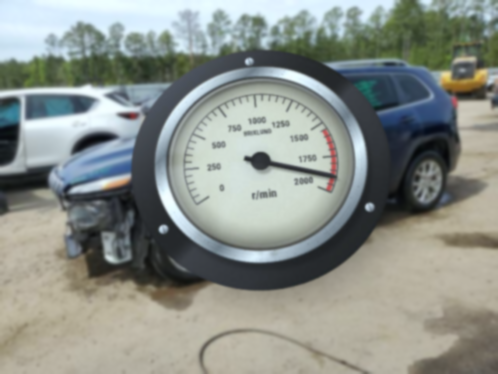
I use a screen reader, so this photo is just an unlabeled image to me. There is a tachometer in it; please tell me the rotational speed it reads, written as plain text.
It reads 1900 rpm
